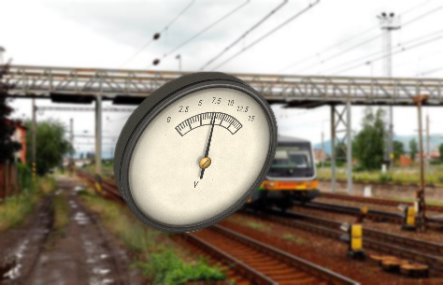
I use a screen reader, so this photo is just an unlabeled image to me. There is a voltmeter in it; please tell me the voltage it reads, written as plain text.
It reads 7.5 V
